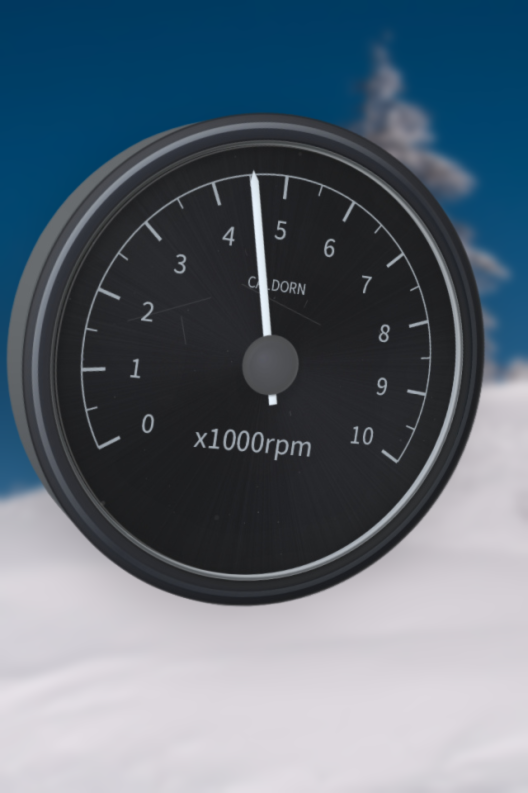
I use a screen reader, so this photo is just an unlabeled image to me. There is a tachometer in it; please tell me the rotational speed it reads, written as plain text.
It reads 4500 rpm
